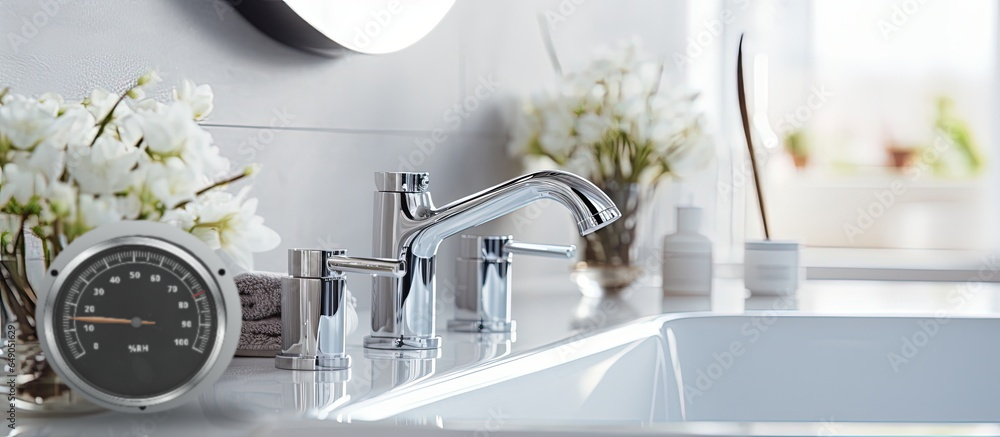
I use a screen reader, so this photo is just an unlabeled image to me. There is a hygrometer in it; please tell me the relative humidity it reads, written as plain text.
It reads 15 %
